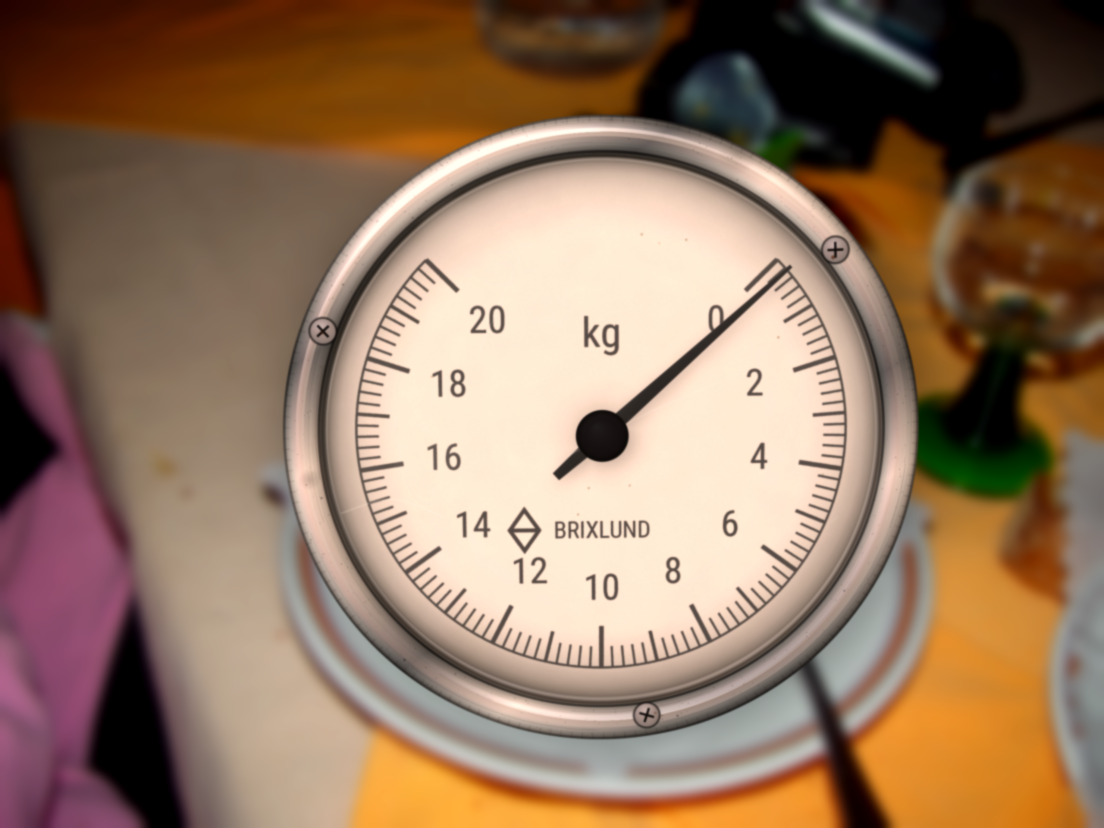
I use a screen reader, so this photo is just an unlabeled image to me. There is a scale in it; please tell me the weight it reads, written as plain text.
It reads 0.2 kg
